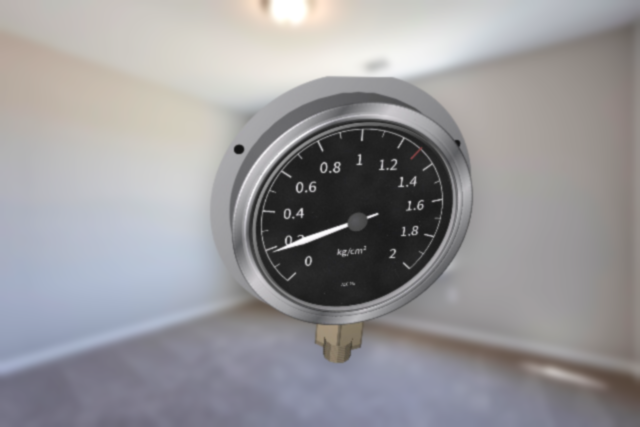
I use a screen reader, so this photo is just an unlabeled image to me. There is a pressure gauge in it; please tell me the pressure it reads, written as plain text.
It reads 0.2 kg/cm²
